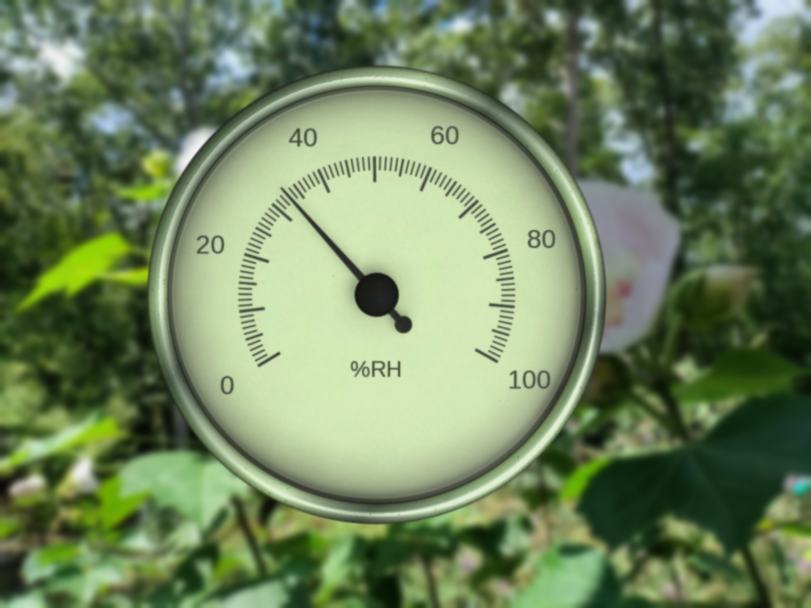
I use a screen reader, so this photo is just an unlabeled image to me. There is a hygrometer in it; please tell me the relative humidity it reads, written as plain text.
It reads 33 %
